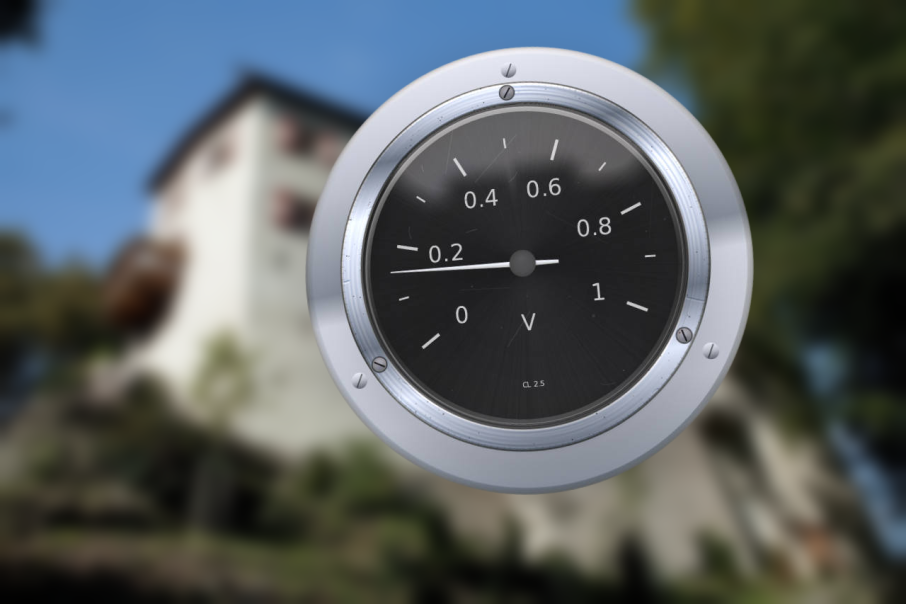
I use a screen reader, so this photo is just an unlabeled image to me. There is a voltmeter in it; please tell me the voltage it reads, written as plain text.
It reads 0.15 V
